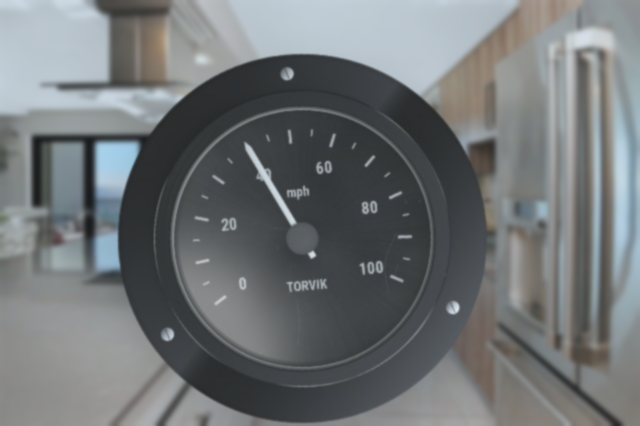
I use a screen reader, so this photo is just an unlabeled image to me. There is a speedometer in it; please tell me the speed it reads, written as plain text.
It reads 40 mph
